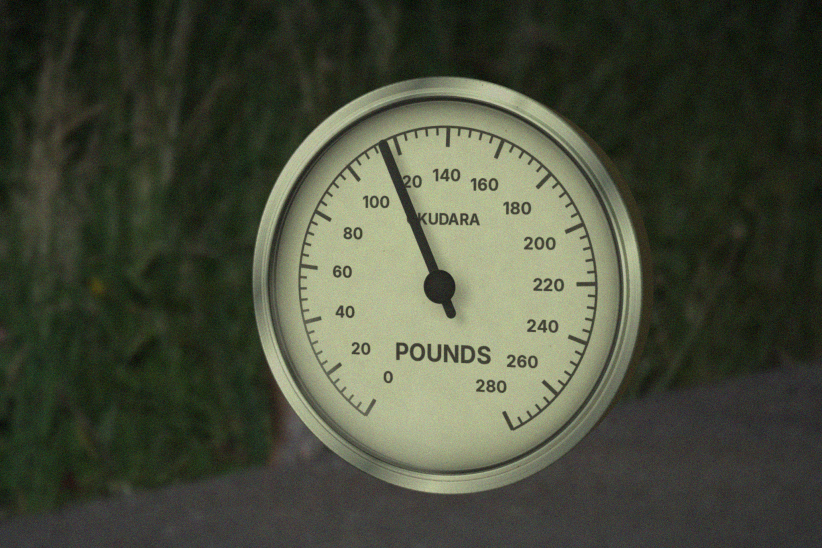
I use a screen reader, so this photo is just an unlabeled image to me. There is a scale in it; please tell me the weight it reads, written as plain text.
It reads 116 lb
